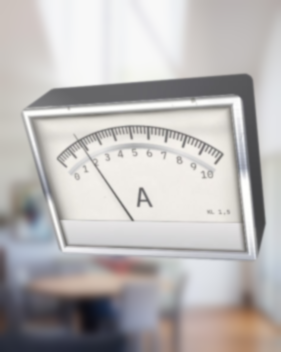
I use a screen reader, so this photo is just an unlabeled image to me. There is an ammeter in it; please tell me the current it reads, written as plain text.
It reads 2 A
